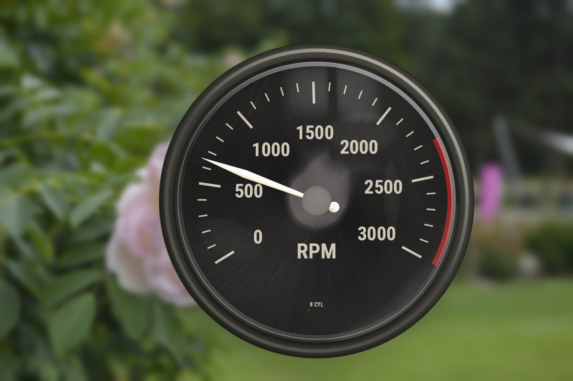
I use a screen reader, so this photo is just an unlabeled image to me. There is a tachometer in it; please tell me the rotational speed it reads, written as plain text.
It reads 650 rpm
